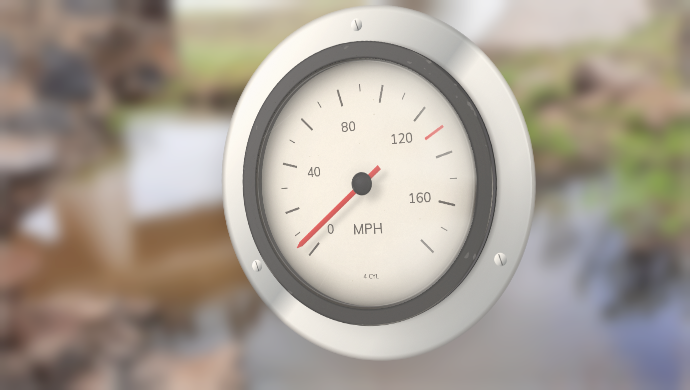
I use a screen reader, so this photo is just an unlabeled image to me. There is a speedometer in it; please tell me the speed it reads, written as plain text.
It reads 5 mph
